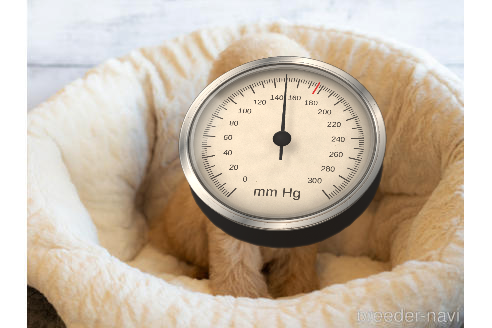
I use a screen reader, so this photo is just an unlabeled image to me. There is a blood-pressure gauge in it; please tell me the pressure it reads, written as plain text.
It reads 150 mmHg
